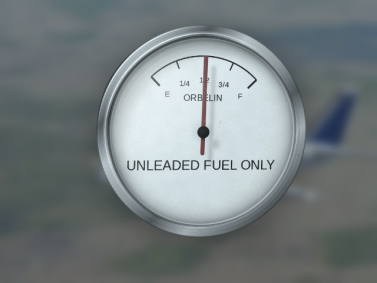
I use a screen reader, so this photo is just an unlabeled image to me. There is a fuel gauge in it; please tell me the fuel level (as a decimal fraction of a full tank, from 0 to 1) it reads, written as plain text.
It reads 0.5
